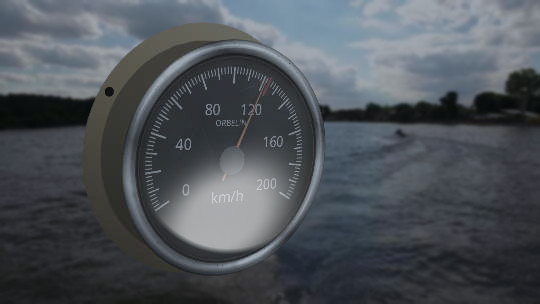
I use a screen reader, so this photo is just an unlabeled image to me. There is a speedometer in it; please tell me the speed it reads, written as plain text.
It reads 120 km/h
